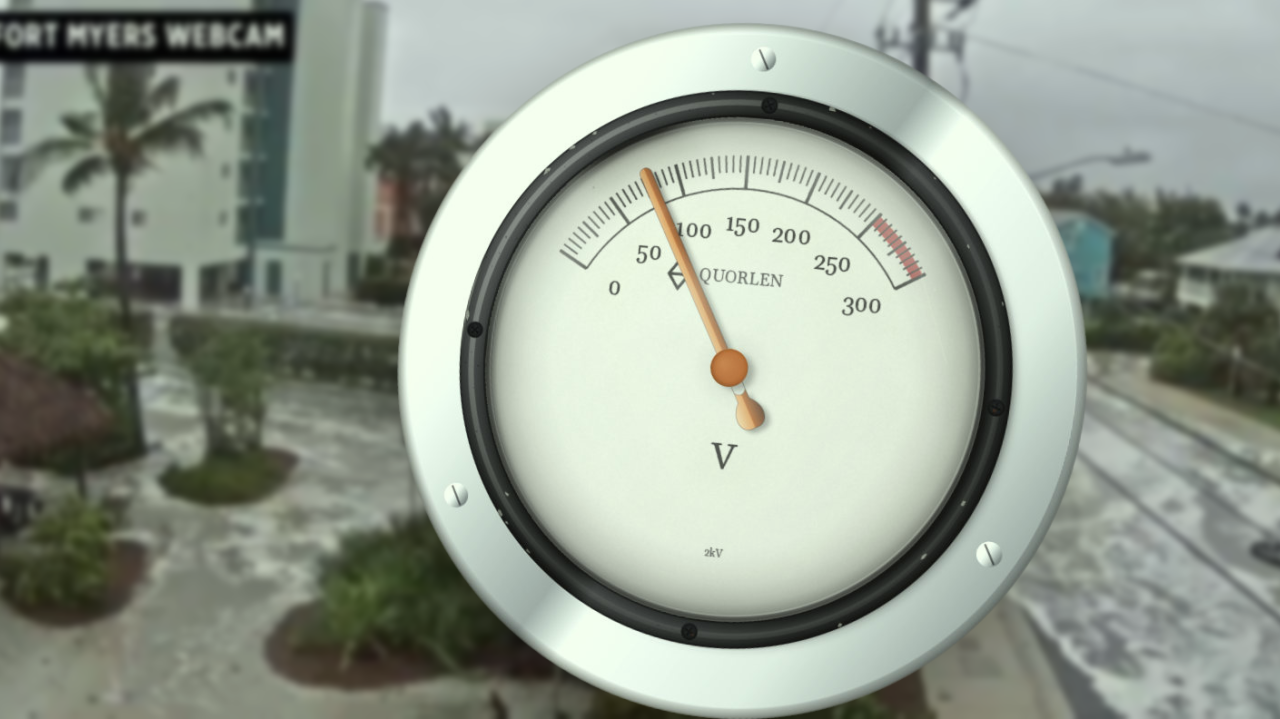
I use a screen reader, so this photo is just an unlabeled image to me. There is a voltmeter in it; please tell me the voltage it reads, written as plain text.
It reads 80 V
